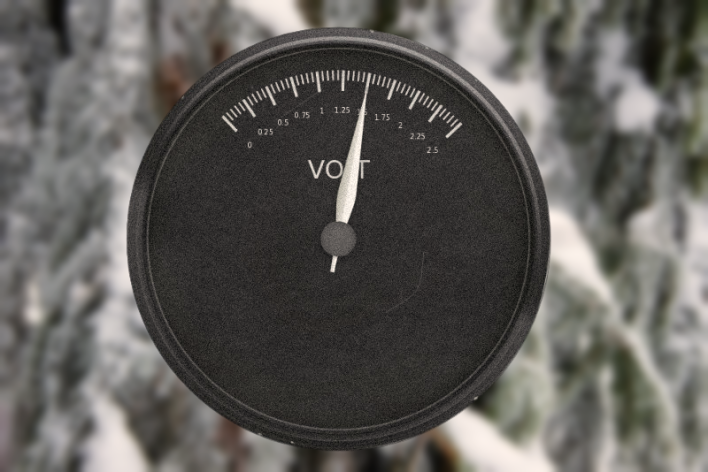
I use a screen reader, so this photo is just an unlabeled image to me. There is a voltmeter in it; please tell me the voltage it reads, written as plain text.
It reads 1.5 V
